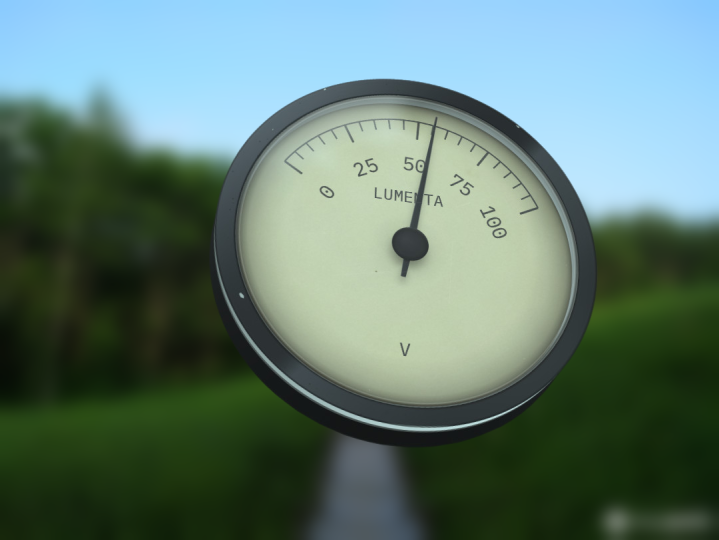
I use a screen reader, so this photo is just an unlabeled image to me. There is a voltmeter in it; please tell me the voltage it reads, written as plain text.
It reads 55 V
